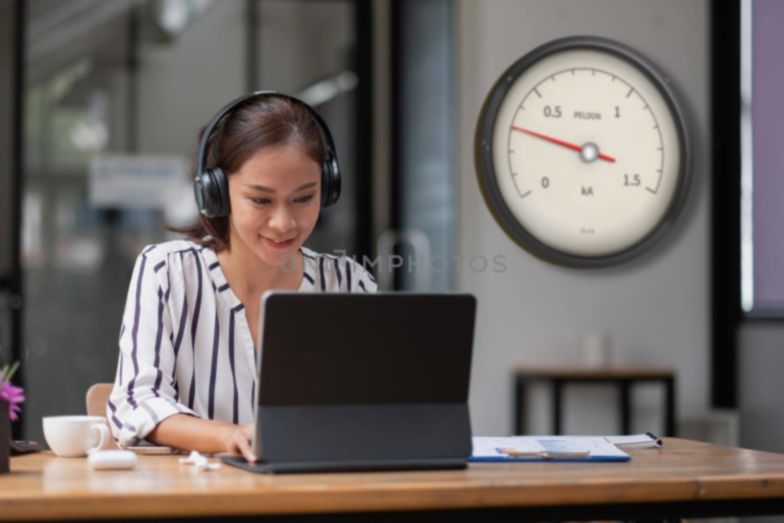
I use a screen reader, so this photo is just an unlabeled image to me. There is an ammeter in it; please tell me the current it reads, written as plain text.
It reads 0.3 kA
